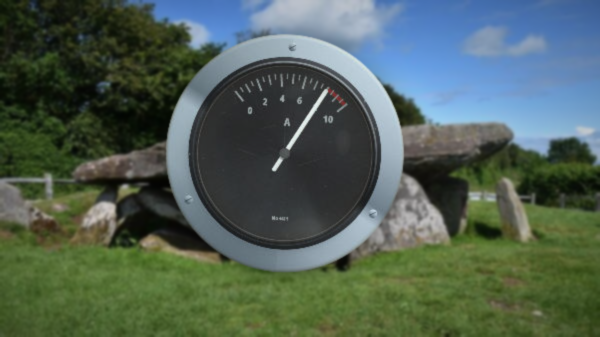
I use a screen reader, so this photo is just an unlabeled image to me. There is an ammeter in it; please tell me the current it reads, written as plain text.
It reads 8 A
